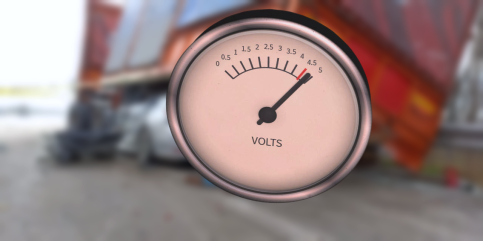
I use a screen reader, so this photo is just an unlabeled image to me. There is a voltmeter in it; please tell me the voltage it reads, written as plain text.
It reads 4.75 V
